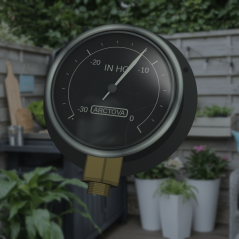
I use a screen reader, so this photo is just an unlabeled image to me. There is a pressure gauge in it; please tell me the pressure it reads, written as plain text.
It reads -12 inHg
